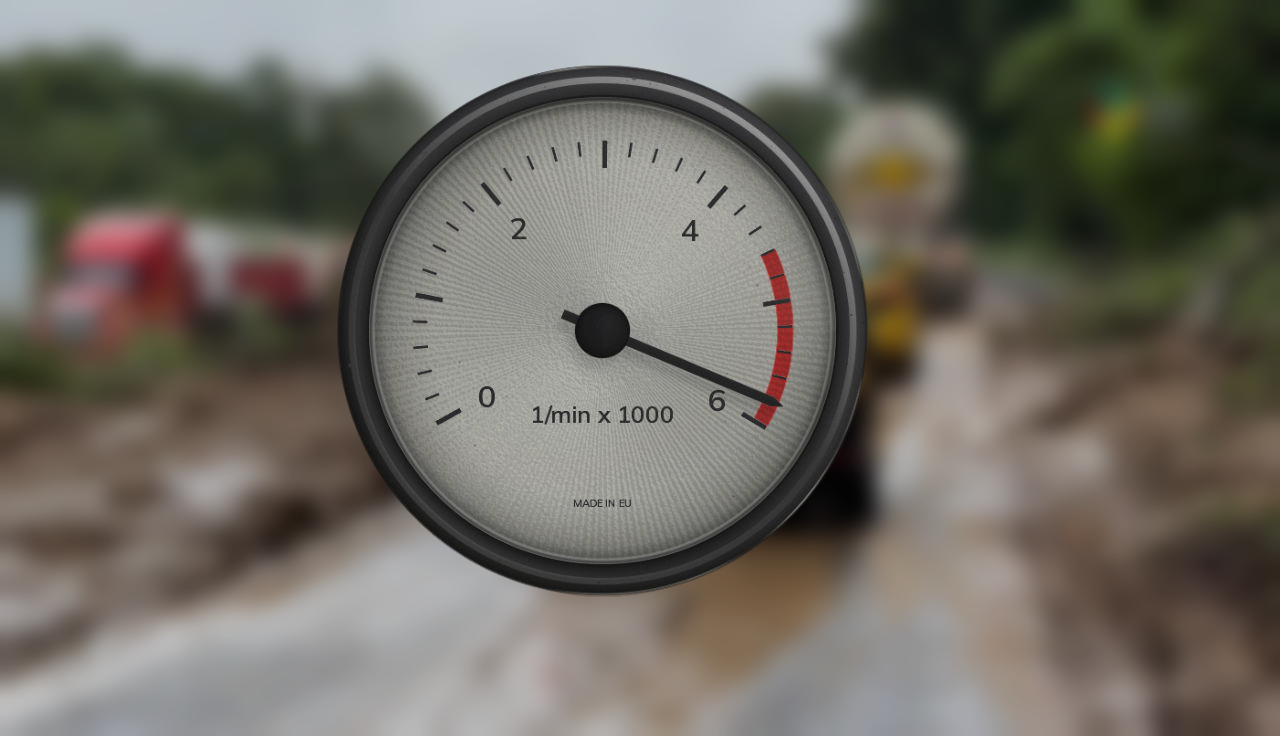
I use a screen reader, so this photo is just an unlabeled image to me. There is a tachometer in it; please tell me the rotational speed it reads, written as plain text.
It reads 5800 rpm
